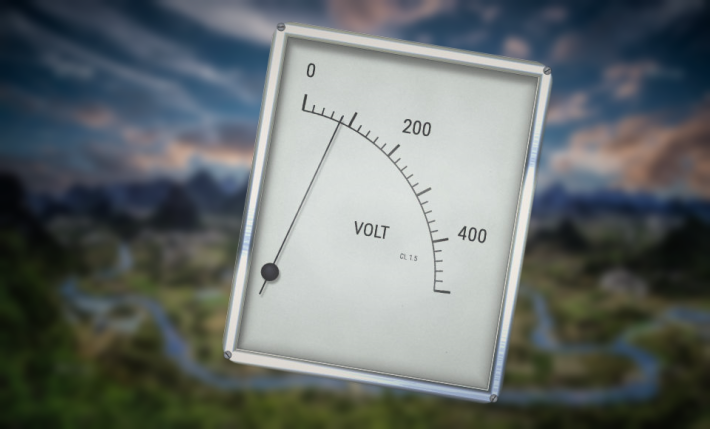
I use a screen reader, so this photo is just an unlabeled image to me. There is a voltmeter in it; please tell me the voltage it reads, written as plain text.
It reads 80 V
